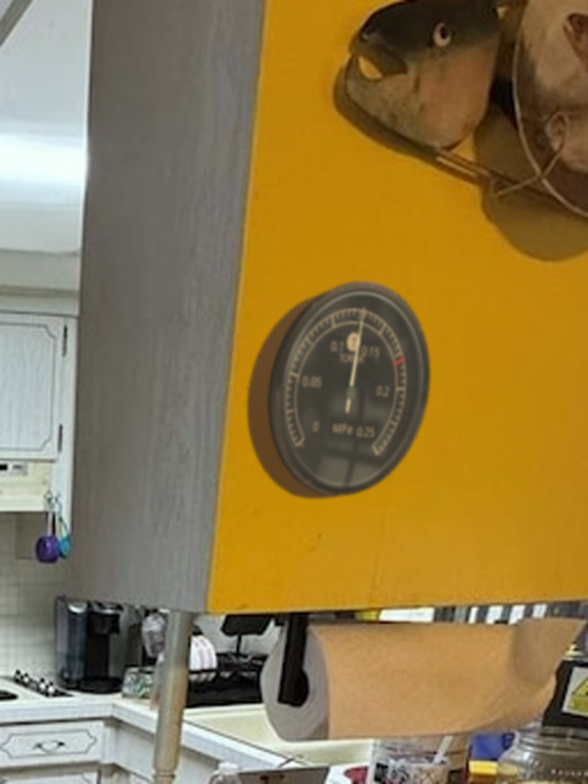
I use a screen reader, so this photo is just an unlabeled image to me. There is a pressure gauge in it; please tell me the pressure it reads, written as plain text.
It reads 0.125 MPa
